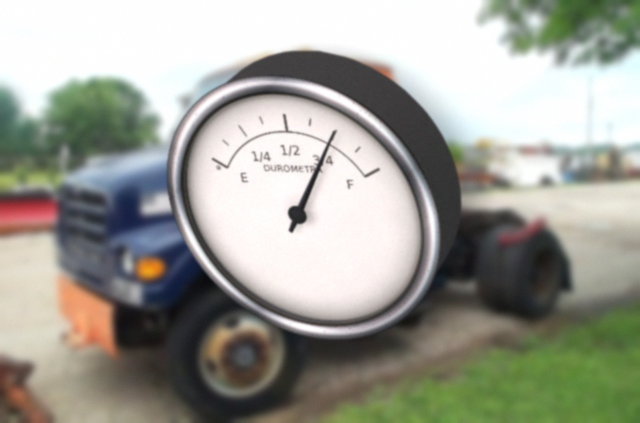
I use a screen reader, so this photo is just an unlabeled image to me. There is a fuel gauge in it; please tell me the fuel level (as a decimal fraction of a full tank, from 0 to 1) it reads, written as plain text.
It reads 0.75
